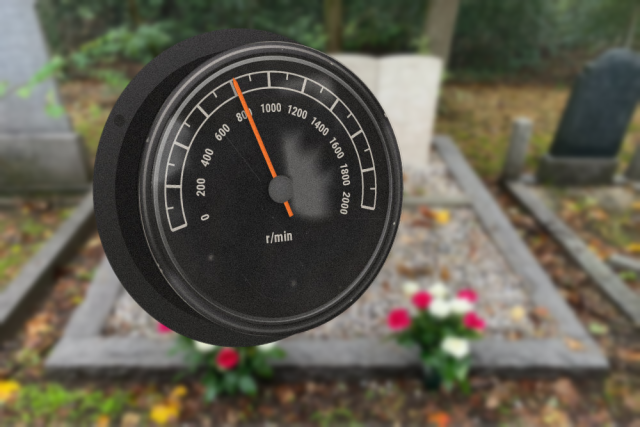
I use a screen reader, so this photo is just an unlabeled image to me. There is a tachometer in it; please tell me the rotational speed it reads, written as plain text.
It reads 800 rpm
